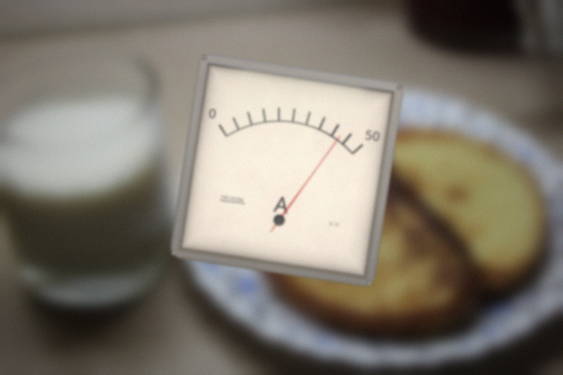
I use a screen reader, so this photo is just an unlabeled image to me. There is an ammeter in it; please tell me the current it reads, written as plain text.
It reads 42.5 A
